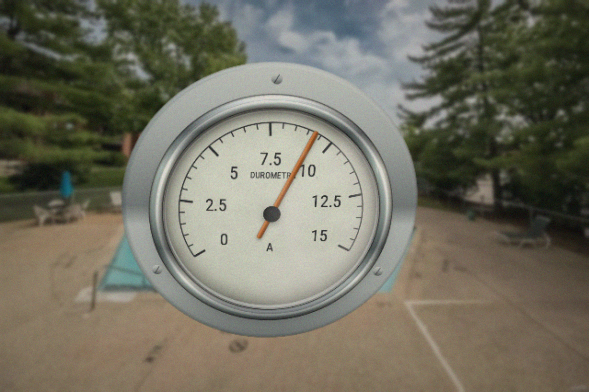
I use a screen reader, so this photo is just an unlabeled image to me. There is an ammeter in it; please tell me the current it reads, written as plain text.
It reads 9.25 A
